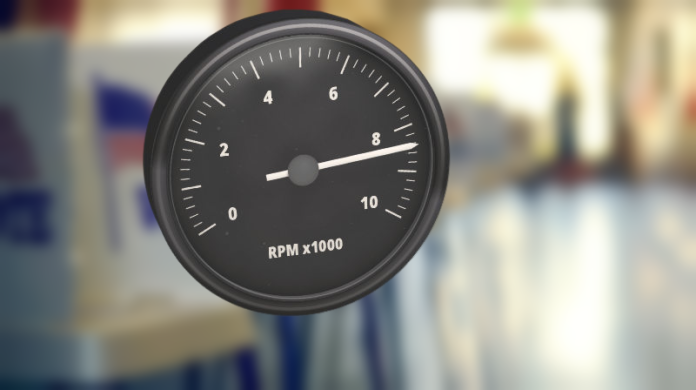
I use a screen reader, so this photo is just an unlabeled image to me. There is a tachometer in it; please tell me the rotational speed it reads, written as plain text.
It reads 8400 rpm
